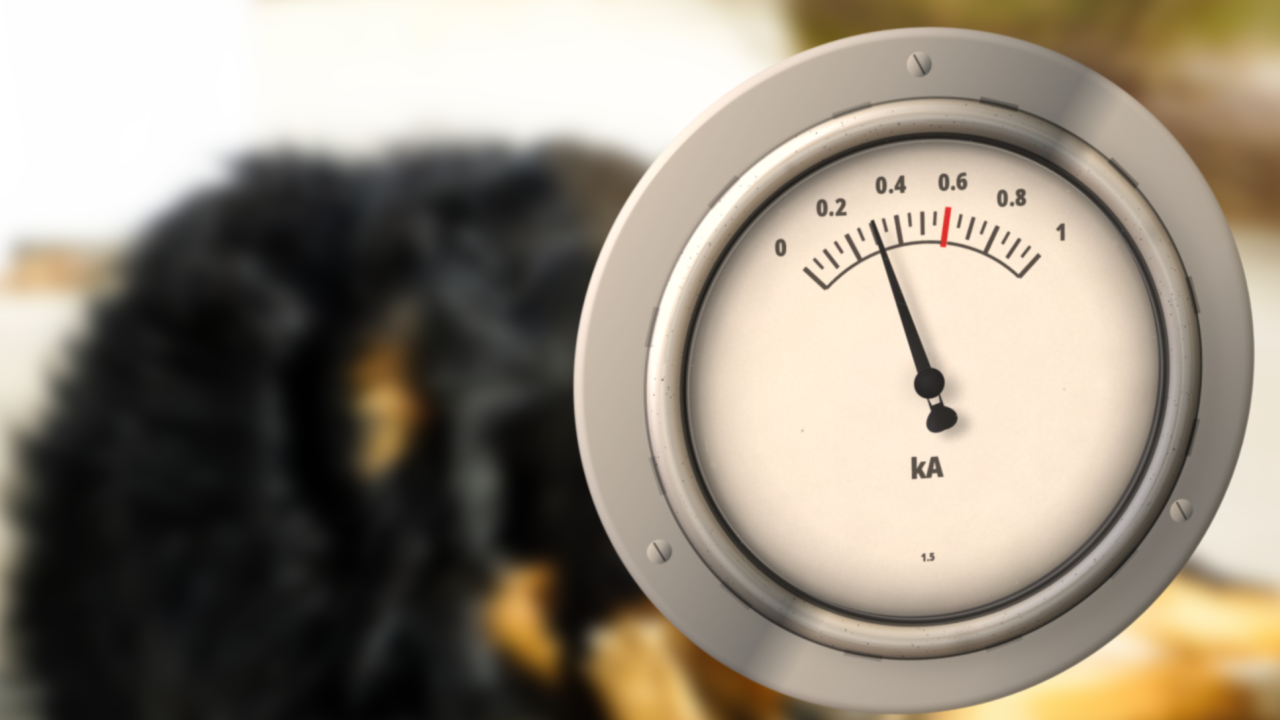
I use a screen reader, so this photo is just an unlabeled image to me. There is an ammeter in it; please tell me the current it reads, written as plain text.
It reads 0.3 kA
